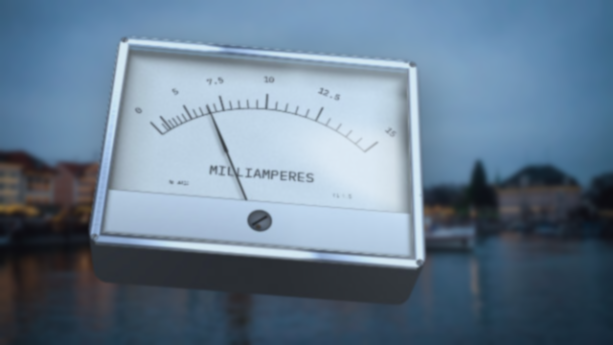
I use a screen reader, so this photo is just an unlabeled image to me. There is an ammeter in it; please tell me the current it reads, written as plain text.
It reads 6.5 mA
